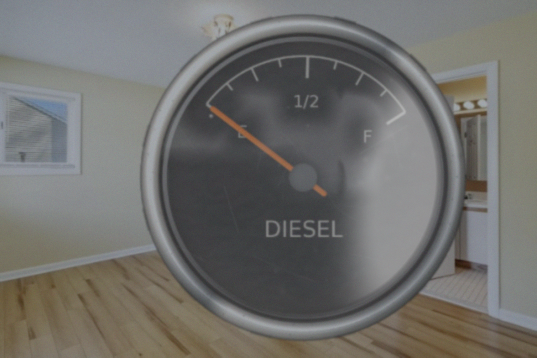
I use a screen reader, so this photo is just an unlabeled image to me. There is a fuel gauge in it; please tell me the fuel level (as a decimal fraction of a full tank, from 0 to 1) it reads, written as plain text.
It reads 0
